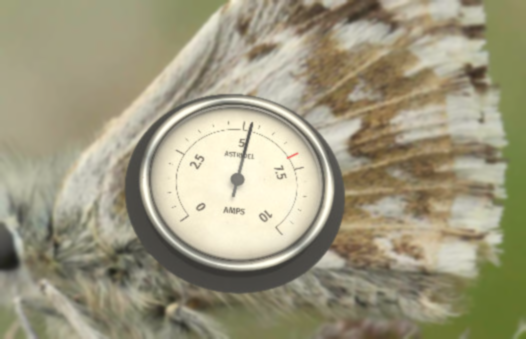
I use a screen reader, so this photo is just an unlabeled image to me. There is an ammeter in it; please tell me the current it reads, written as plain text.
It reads 5.25 A
